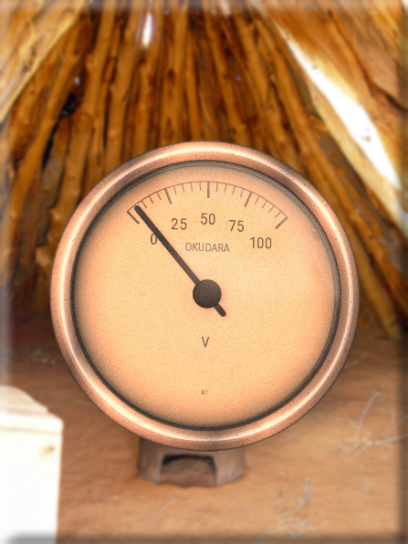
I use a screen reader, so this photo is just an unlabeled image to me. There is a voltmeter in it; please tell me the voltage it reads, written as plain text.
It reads 5 V
